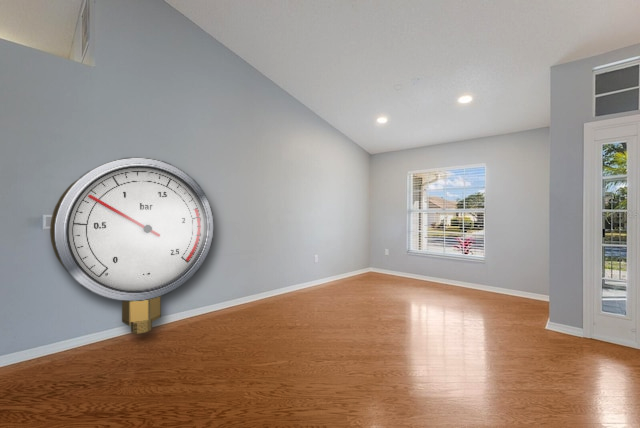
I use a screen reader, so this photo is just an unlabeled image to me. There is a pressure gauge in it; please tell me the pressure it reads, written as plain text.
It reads 0.75 bar
